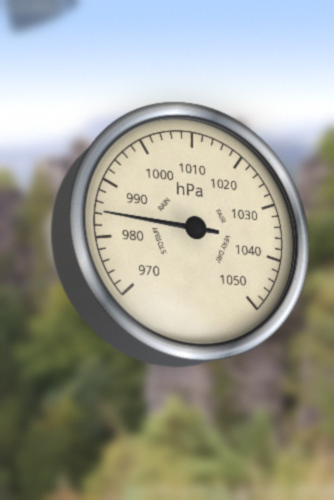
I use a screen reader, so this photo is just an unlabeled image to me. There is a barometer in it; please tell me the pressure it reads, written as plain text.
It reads 984 hPa
